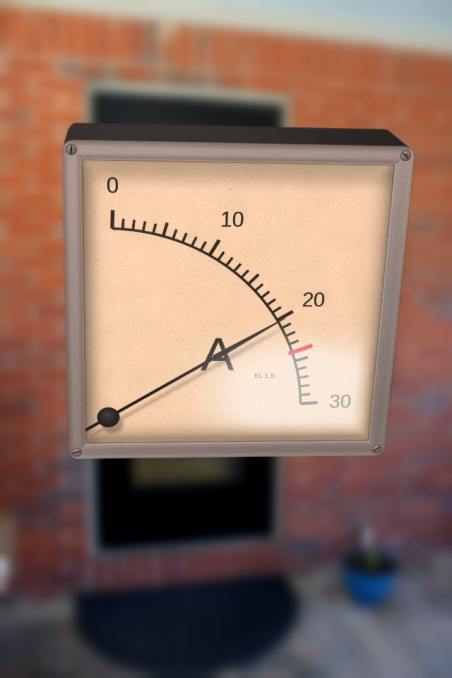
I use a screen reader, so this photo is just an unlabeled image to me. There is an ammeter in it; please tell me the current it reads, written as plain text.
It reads 20 A
